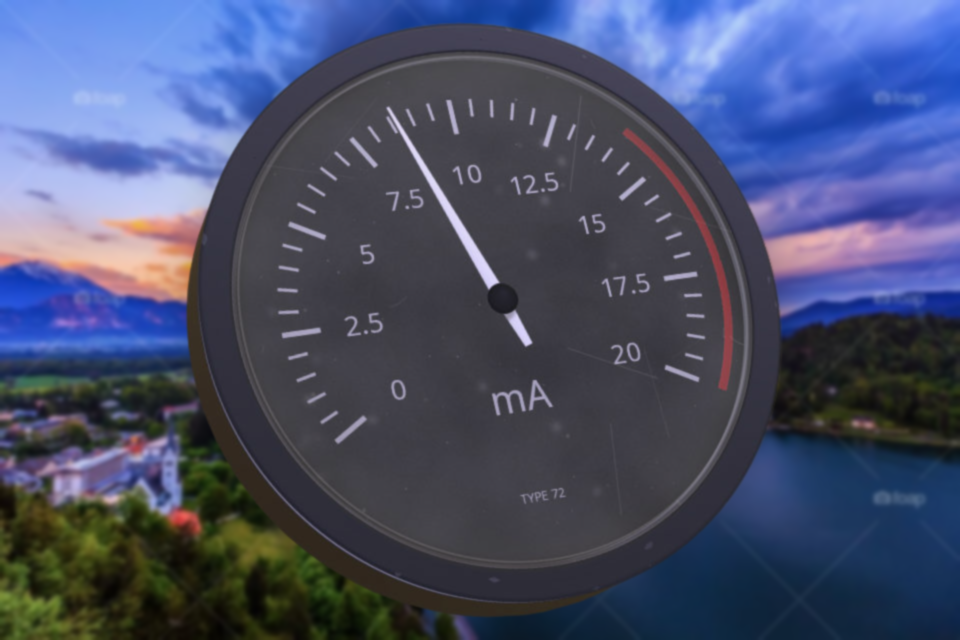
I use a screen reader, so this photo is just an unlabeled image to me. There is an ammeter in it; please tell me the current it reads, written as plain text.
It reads 8.5 mA
